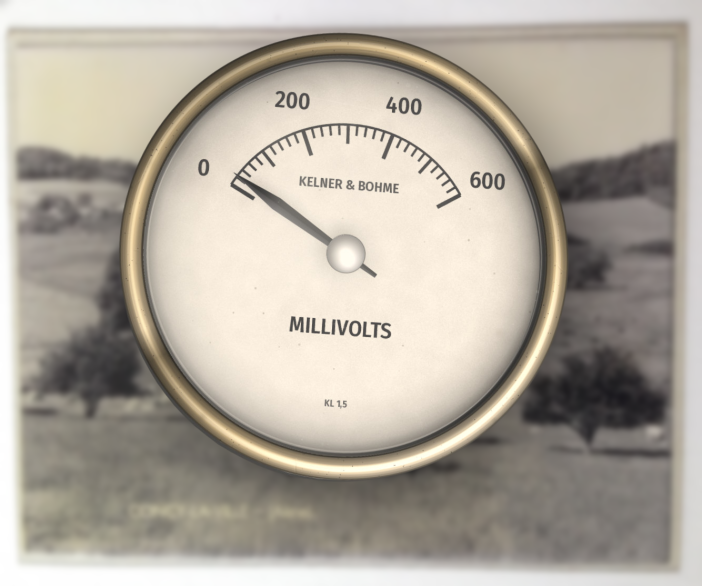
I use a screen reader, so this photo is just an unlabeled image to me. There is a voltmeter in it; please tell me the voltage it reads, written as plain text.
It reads 20 mV
